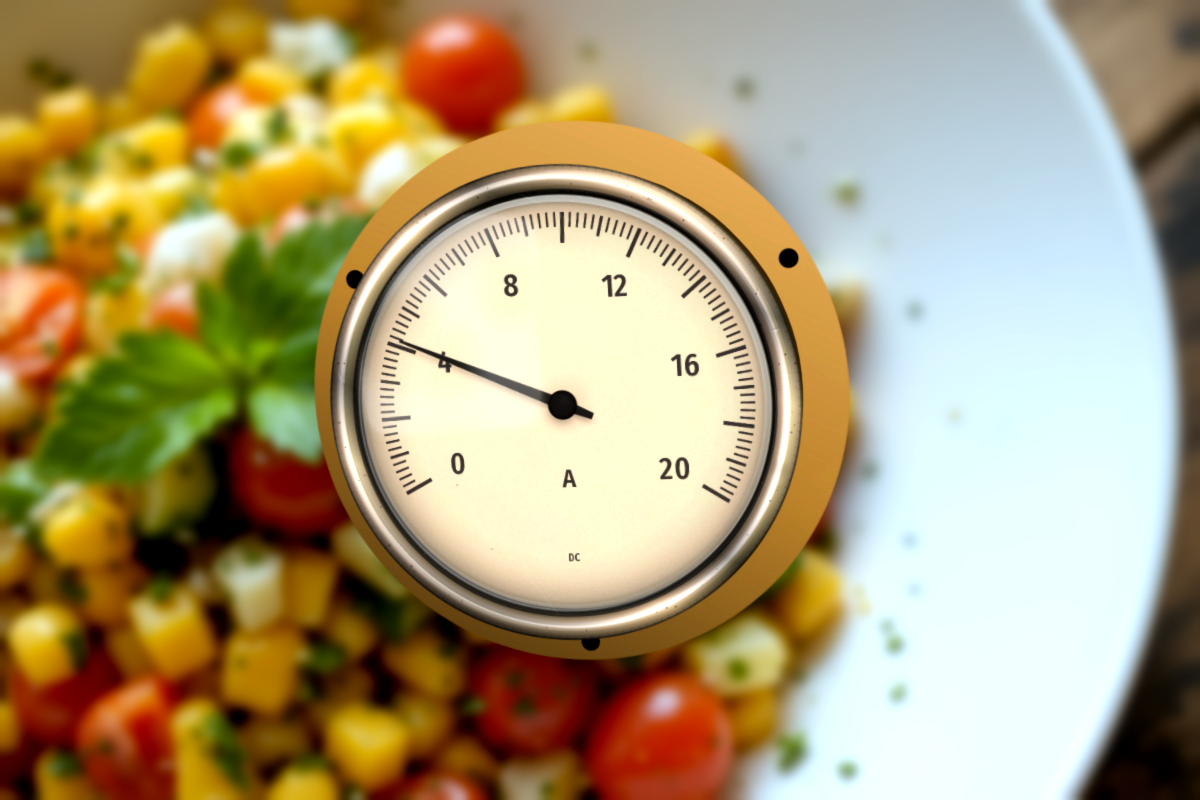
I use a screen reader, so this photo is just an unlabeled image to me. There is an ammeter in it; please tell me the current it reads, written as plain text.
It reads 4.2 A
